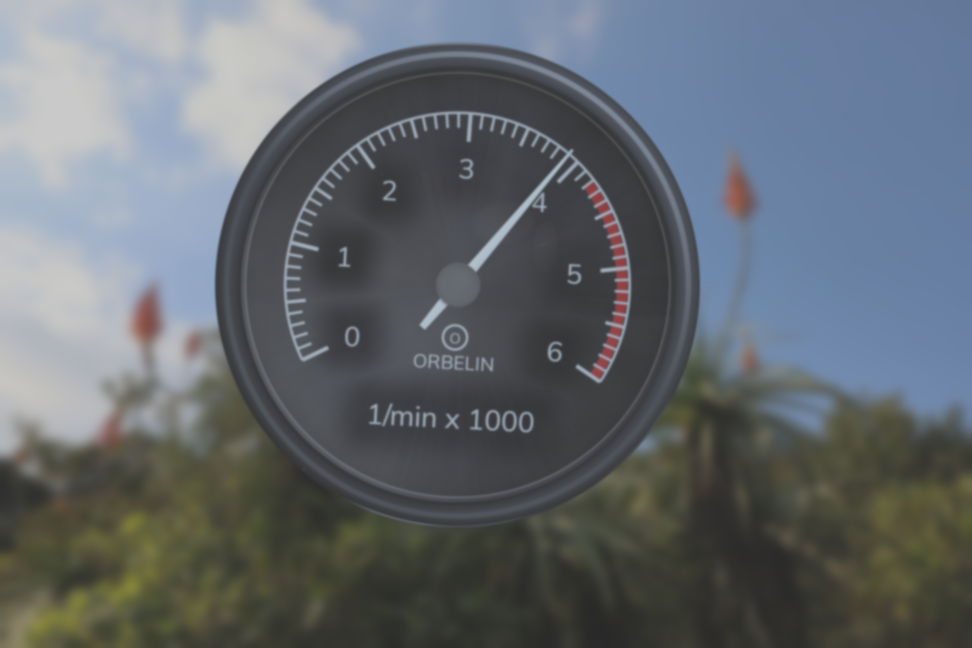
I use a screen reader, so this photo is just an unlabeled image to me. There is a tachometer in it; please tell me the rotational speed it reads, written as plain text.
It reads 3900 rpm
